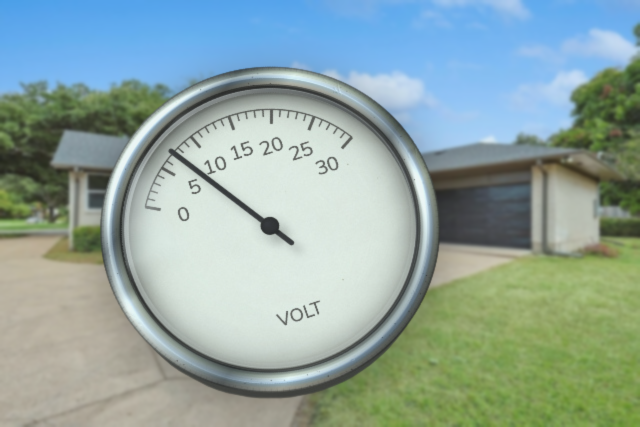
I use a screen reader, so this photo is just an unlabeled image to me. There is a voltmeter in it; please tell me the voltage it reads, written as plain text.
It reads 7 V
